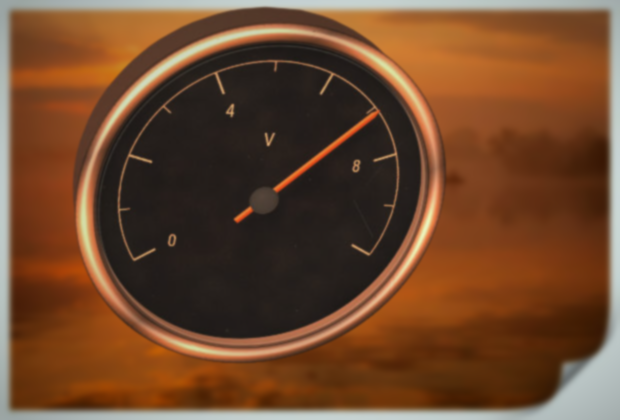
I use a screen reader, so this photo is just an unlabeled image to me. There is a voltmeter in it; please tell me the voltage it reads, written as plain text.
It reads 7 V
